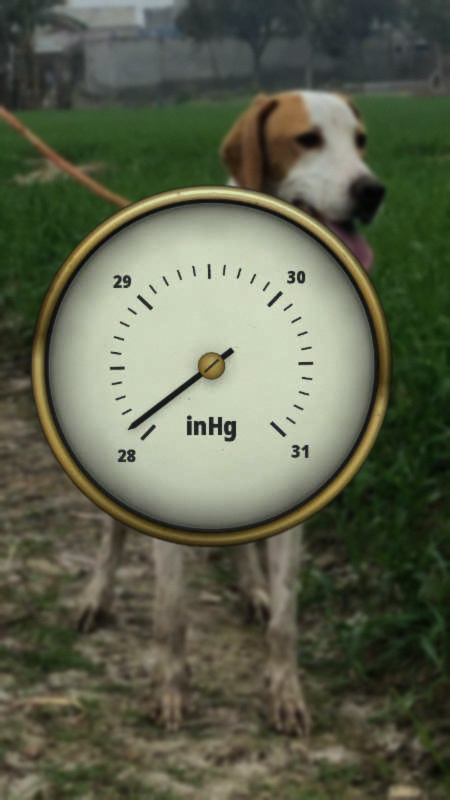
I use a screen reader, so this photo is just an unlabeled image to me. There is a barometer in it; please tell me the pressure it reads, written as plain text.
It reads 28.1 inHg
